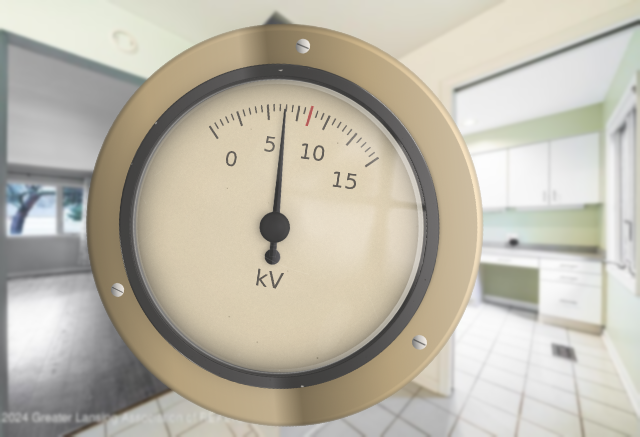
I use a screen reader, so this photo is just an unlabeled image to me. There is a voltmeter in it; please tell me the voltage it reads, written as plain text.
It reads 6.5 kV
